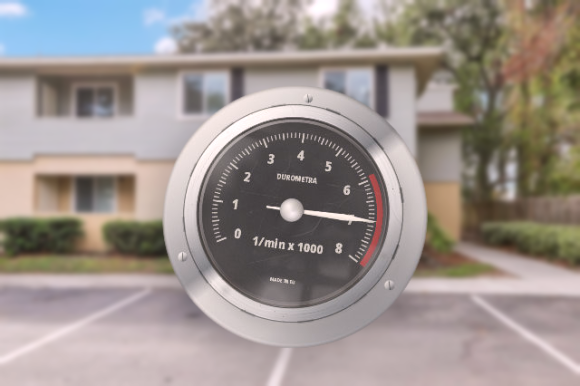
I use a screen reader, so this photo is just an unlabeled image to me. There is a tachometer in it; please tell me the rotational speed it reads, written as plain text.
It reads 7000 rpm
